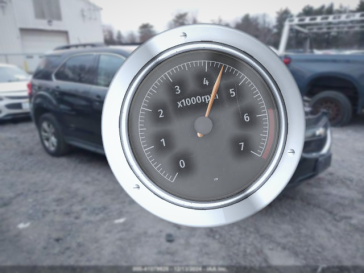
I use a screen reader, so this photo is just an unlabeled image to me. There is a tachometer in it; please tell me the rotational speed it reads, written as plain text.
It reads 4400 rpm
